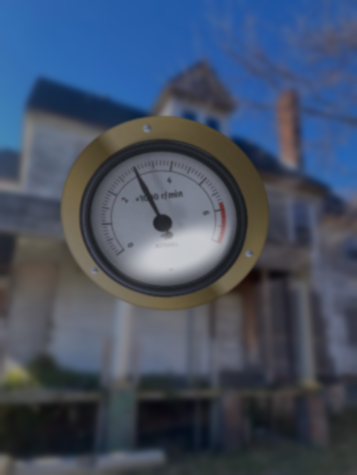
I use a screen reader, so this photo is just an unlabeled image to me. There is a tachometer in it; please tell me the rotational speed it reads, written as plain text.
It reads 3000 rpm
